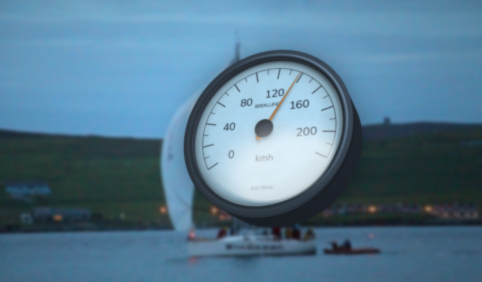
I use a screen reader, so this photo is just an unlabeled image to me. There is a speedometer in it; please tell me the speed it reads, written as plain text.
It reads 140 km/h
